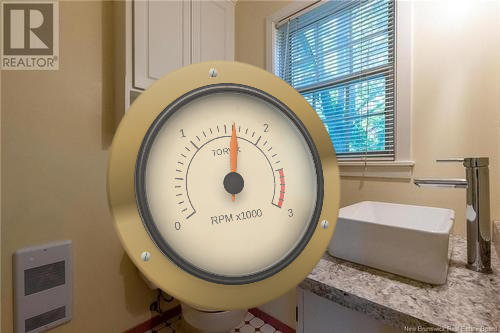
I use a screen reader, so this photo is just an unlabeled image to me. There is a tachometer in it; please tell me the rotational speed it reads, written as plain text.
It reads 1600 rpm
